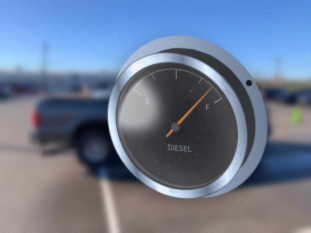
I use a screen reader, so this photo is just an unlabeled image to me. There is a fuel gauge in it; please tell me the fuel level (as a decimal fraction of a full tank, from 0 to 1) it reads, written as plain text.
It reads 0.875
